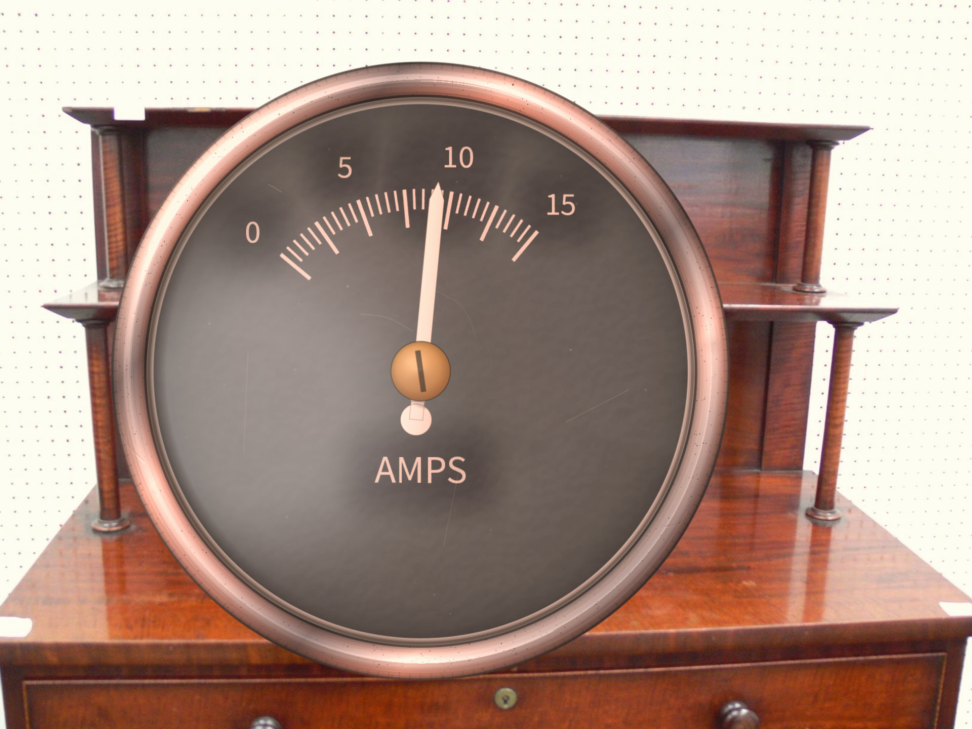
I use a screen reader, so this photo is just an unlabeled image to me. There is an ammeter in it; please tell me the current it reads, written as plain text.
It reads 9.25 A
